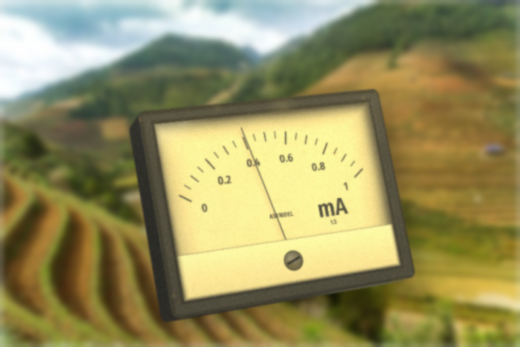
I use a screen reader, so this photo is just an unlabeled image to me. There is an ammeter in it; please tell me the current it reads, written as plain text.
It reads 0.4 mA
